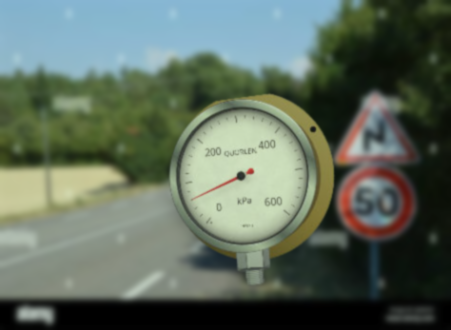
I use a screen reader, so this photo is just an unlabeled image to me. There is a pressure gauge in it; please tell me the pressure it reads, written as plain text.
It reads 60 kPa
